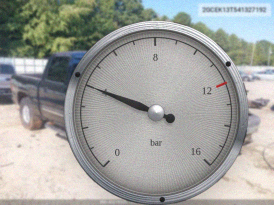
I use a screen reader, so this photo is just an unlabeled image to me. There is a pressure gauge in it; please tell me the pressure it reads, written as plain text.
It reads 4 bar
